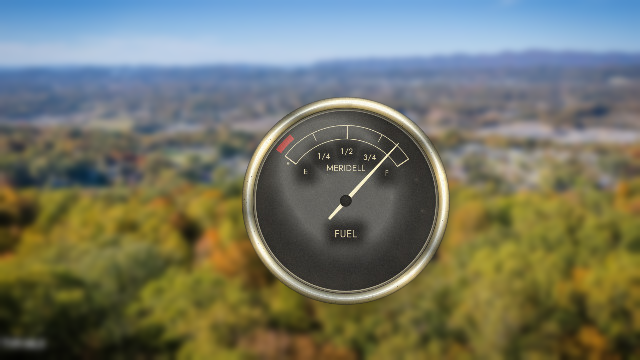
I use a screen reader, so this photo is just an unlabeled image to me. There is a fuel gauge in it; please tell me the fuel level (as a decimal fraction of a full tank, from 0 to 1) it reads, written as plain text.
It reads 0.875
